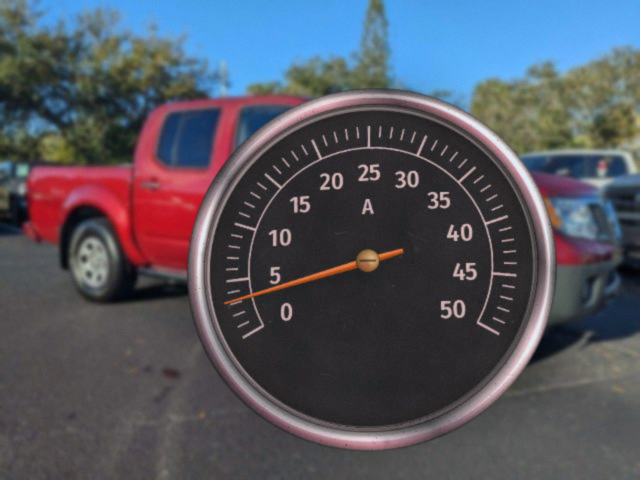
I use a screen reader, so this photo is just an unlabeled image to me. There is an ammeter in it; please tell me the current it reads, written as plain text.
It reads 3 A
